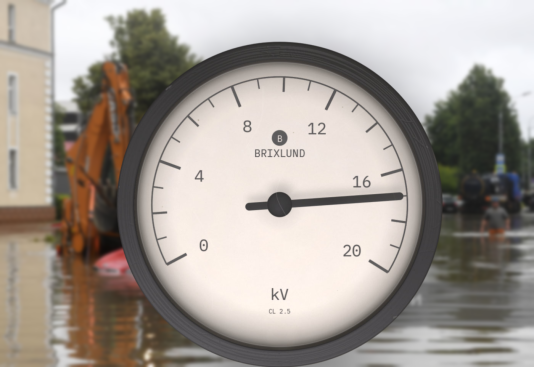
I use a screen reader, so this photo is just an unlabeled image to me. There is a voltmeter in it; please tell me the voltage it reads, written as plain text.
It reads 17 kV
